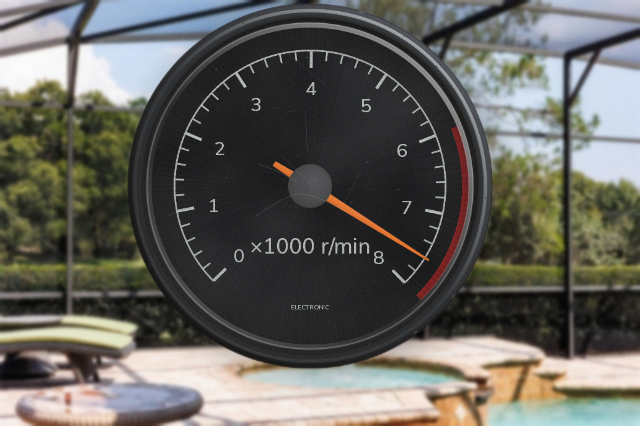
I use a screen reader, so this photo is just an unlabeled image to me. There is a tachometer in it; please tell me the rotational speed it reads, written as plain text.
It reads 7600 rpm
